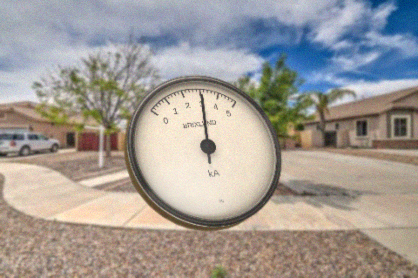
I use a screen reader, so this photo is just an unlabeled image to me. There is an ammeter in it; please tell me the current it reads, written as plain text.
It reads 3 kA
